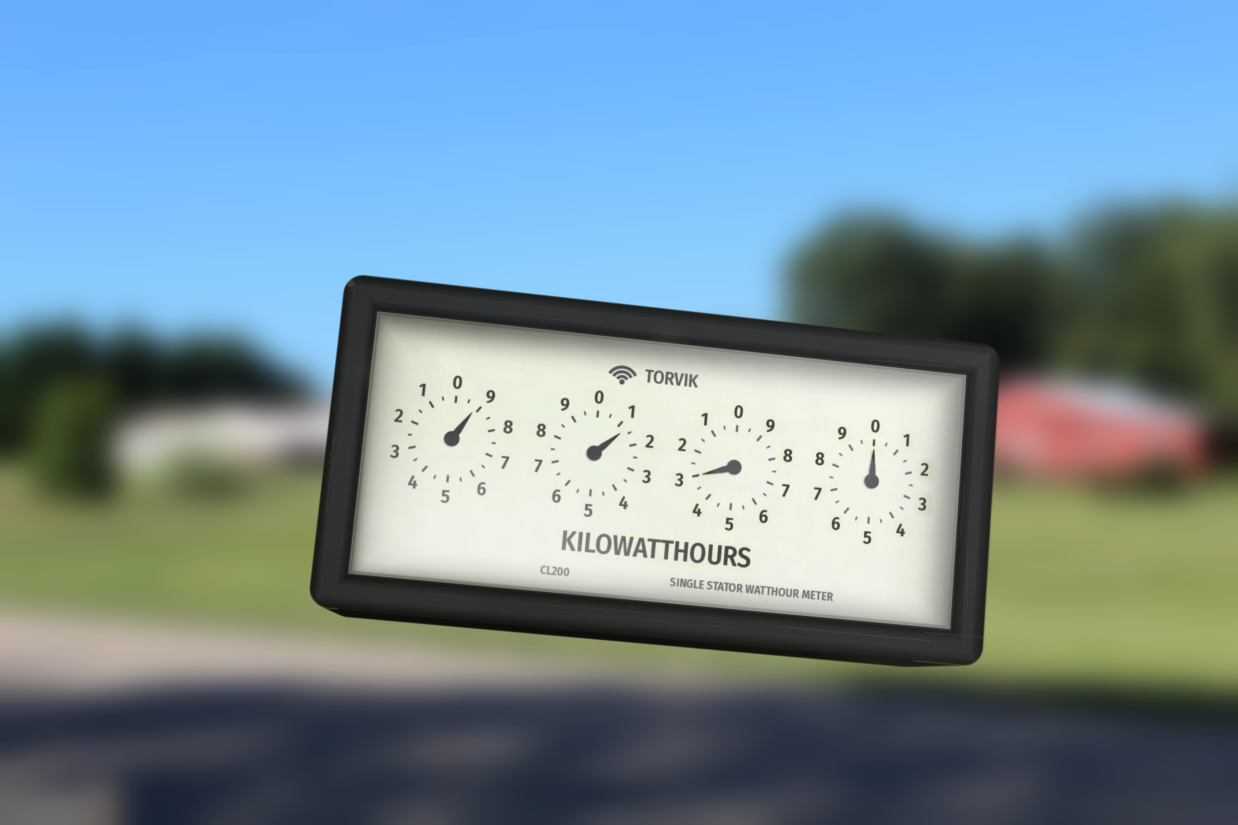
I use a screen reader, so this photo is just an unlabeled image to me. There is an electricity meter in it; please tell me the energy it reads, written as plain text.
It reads 9130 kWh
